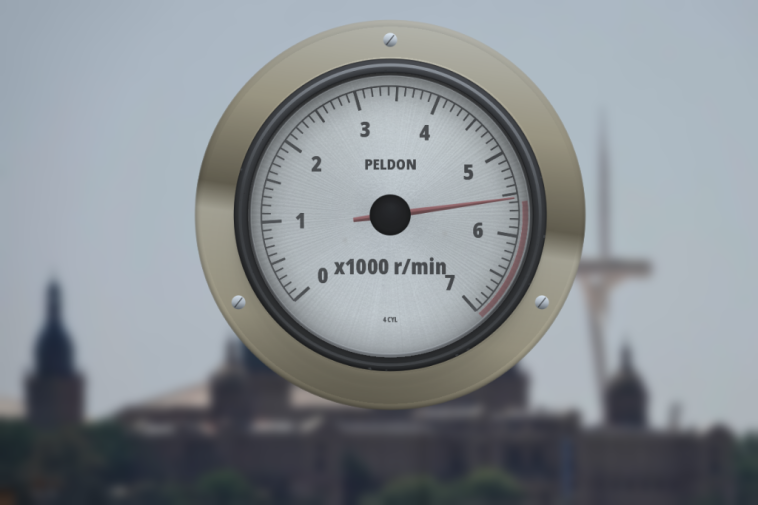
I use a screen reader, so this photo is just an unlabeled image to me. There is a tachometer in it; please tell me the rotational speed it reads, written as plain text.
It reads 5550 rpm
